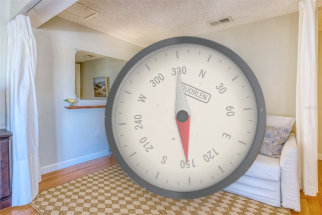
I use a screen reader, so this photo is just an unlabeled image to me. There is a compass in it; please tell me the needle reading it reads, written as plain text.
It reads 150 °
